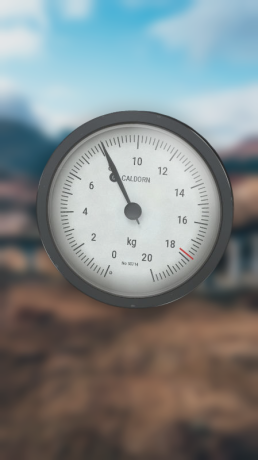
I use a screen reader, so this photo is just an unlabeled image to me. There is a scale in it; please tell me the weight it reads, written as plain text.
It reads 8.2 kg
